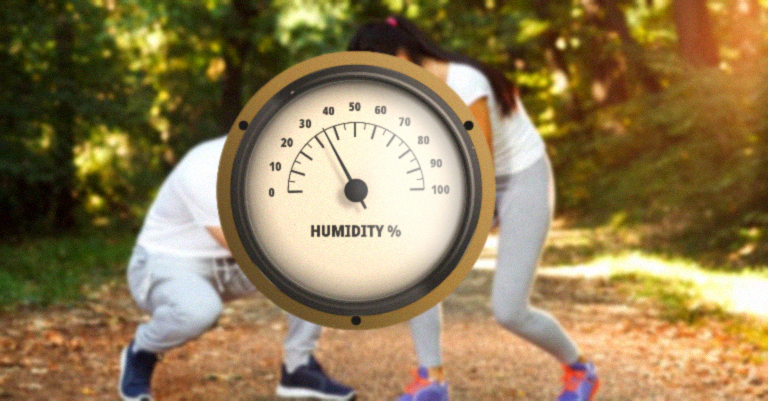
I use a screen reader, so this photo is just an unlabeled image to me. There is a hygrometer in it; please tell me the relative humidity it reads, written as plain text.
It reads 35 %
